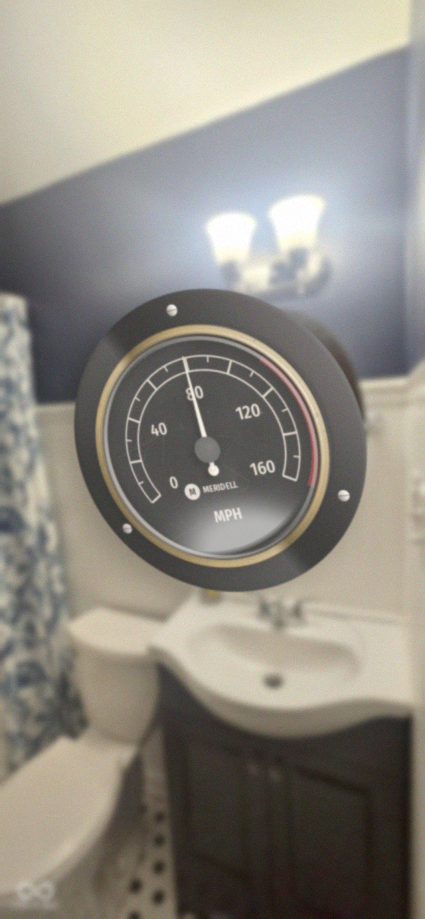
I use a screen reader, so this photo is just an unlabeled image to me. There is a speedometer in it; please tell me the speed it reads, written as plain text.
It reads 80 mph
